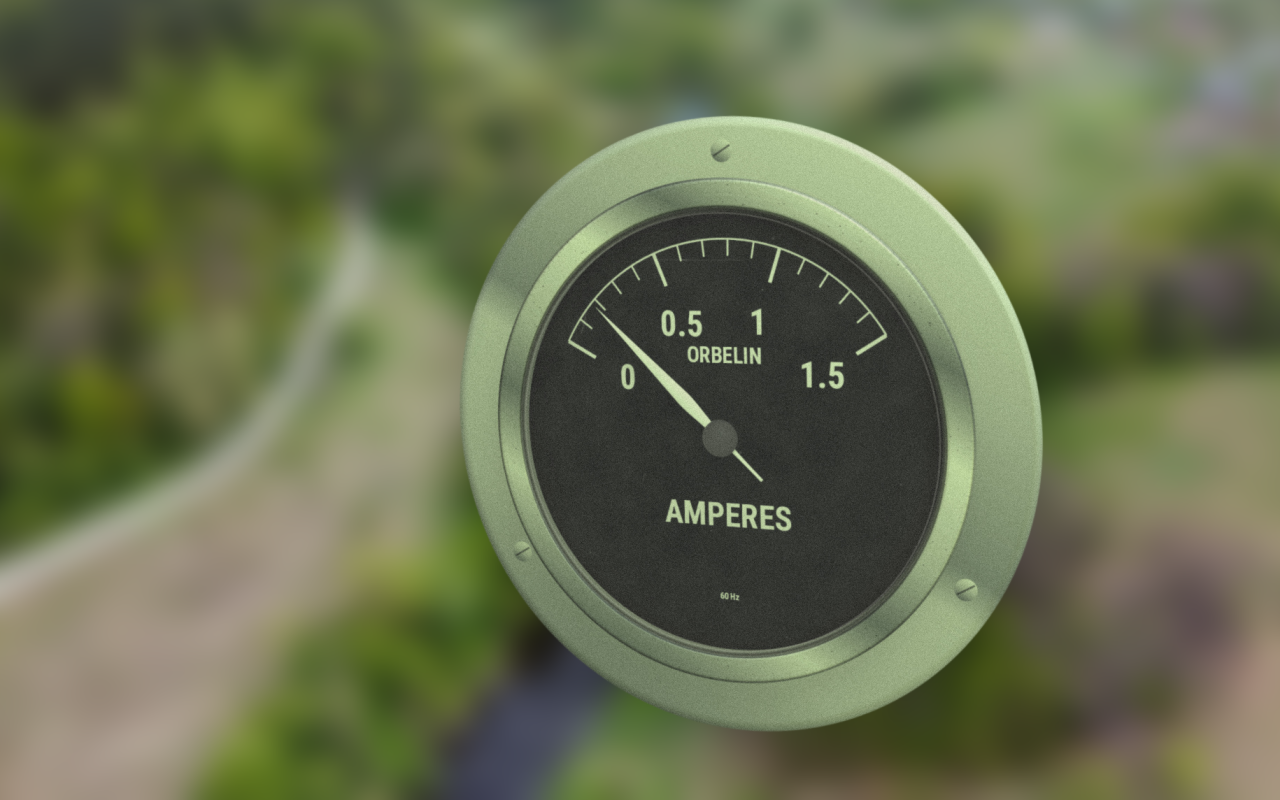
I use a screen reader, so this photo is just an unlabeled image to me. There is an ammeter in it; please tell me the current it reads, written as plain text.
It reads 0.2 A
